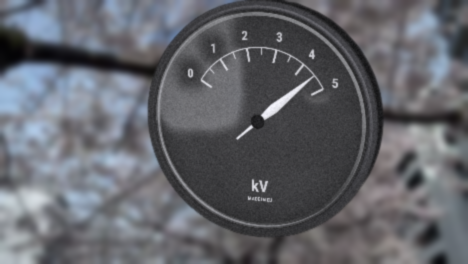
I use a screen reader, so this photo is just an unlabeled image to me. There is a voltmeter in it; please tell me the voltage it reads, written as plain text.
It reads 4.5 kV
